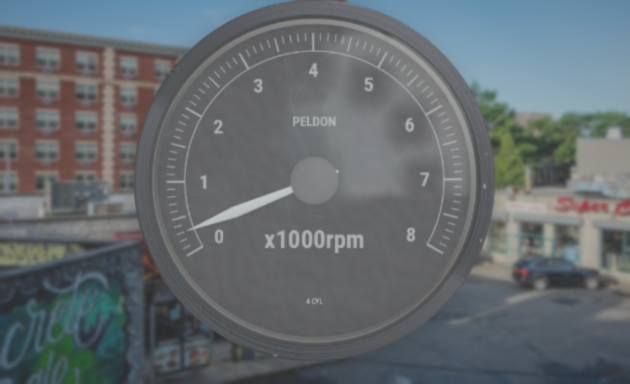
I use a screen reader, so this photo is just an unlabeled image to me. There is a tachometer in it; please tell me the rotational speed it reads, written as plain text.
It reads 300 rpm
